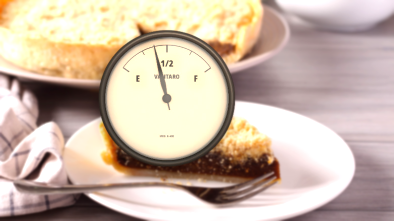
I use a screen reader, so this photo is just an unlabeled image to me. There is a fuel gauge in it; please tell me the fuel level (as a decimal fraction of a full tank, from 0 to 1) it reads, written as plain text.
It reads 0.375
